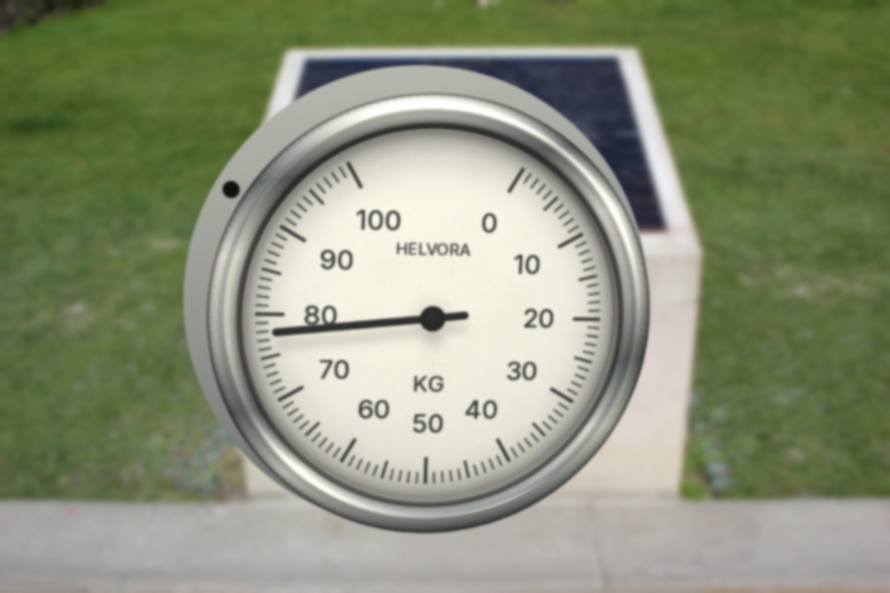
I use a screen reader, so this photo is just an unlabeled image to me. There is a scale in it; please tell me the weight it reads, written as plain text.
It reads 78 kg
